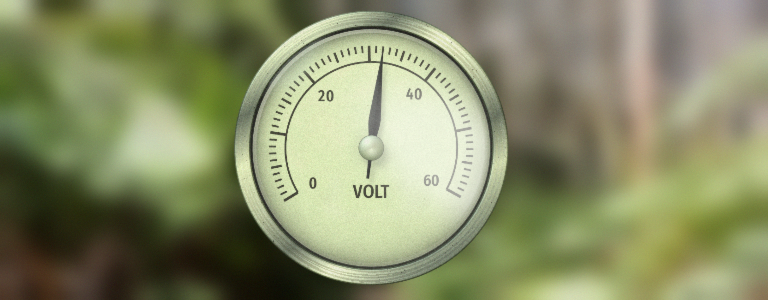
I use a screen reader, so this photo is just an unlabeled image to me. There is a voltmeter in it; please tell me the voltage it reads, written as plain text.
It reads 32 V
